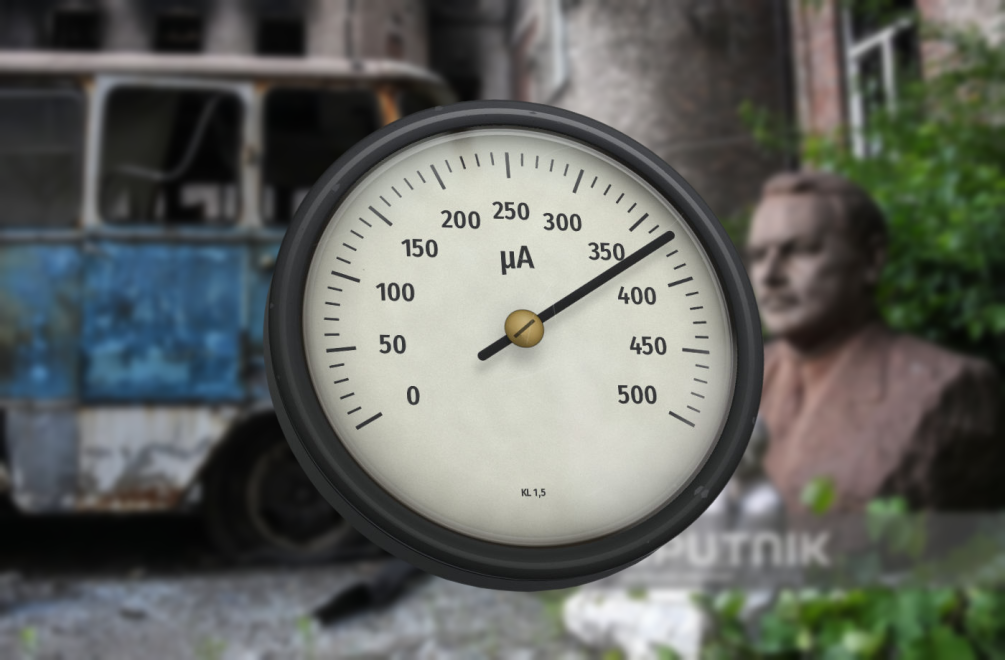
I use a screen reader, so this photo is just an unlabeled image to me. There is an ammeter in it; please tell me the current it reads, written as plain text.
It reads 370 µA
